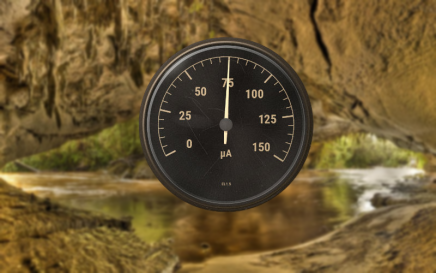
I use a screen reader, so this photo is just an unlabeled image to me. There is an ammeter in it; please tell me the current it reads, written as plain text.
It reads 75 µA
